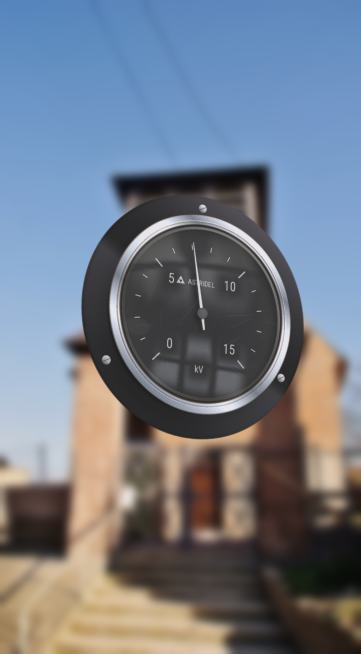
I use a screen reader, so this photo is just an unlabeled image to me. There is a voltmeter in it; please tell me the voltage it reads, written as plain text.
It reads 7 kV
